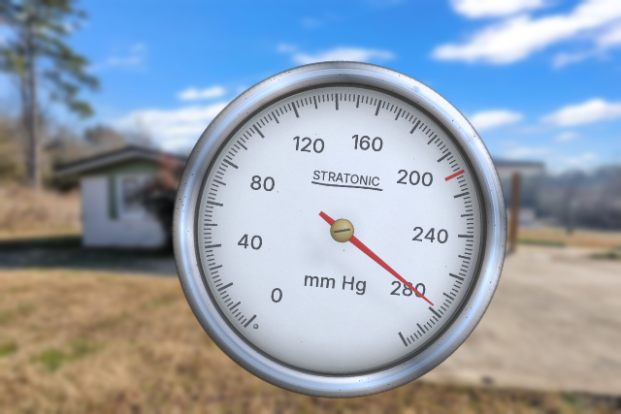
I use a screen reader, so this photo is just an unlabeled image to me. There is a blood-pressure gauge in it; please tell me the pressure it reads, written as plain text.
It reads 278 mmHg
